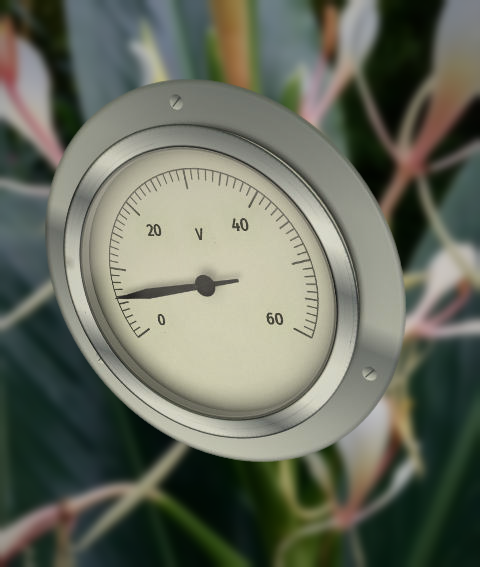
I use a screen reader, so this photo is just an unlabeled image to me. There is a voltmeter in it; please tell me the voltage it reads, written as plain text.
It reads 6 V
